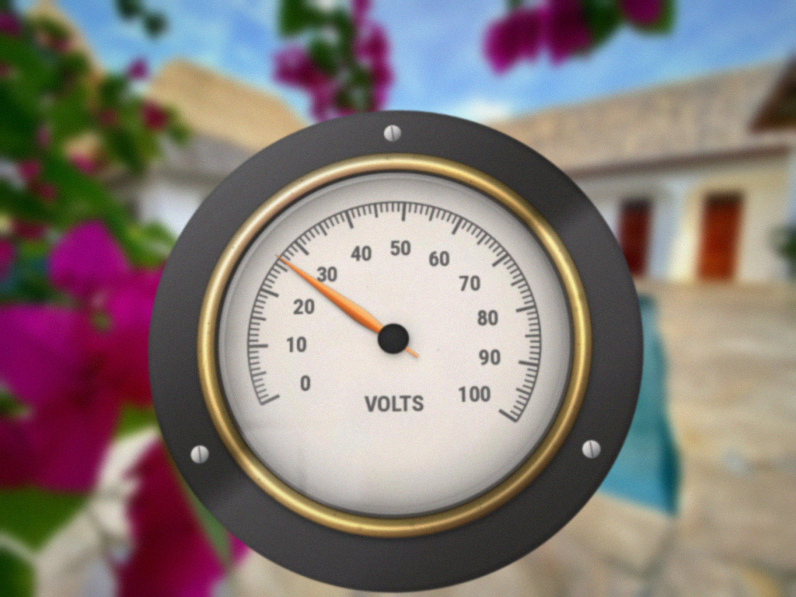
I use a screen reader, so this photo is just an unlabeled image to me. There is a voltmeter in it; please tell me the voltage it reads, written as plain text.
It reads 26 V
